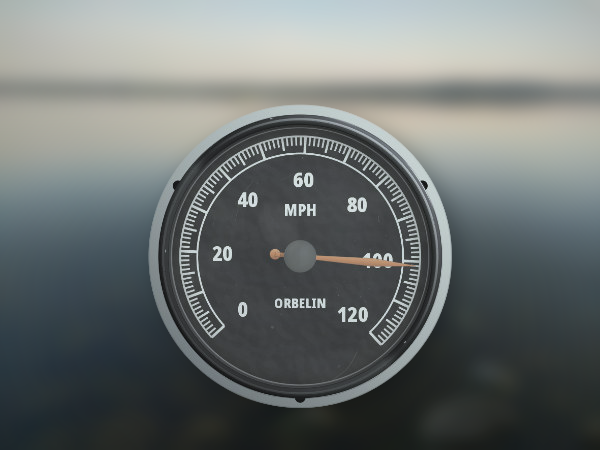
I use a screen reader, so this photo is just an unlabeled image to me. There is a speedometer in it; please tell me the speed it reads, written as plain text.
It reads 101 mph
